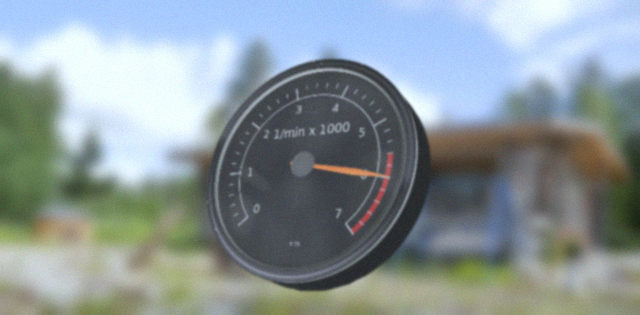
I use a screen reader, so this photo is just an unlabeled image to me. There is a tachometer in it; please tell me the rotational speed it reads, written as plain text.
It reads 6000 rpm
